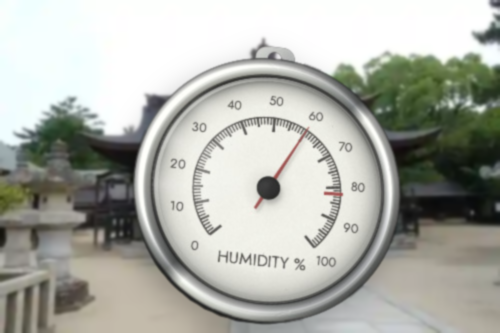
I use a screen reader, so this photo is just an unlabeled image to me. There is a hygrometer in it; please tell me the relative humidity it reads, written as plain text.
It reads 60 %
